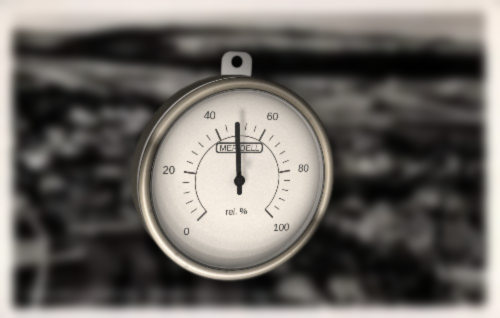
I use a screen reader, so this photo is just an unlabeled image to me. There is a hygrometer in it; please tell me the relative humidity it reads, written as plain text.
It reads 48 %
